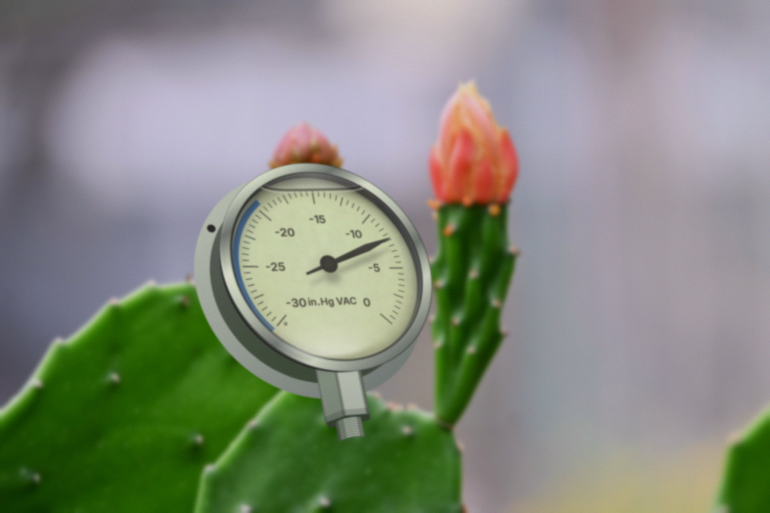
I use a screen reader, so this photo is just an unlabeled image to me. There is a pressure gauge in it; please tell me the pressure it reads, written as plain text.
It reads -7.5 inHg
